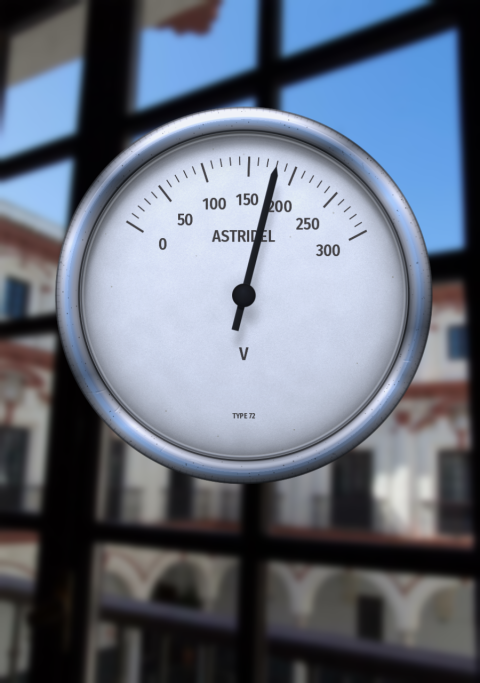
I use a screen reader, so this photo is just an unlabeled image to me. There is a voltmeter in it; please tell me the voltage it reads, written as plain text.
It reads 180 V
